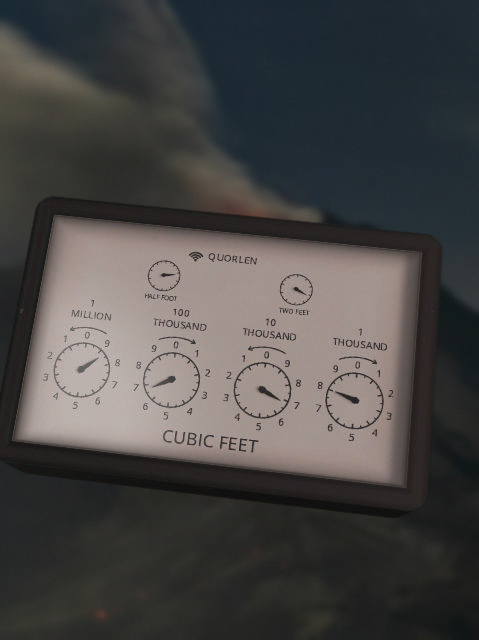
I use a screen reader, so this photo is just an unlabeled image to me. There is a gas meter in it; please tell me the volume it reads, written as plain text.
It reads 866800 ft³
